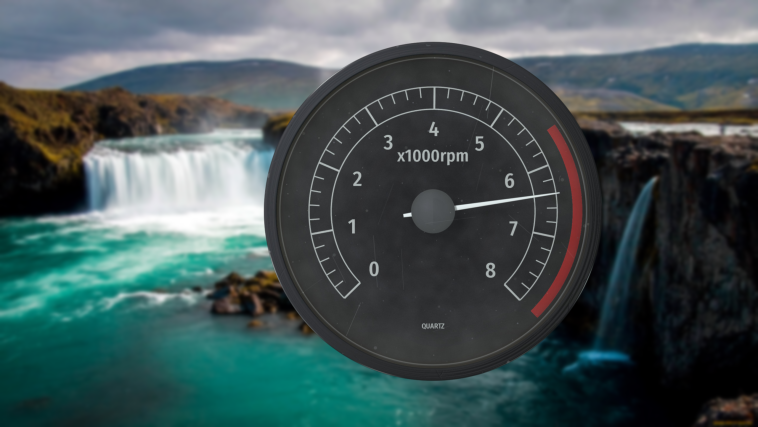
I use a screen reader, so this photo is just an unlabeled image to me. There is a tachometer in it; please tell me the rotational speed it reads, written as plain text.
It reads 6400 rpm
